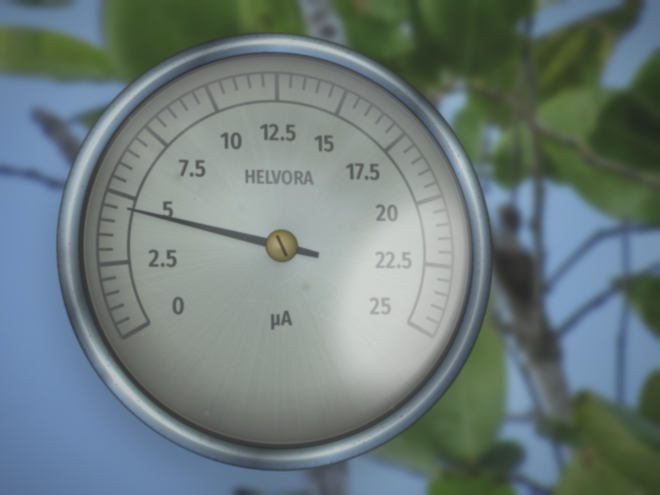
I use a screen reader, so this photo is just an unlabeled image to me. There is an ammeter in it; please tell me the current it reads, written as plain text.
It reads 4.5 µA
